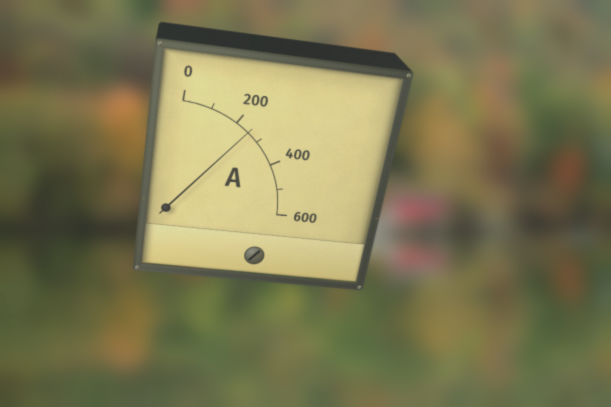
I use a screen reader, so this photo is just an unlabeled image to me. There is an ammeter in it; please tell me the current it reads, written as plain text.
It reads 250 A
